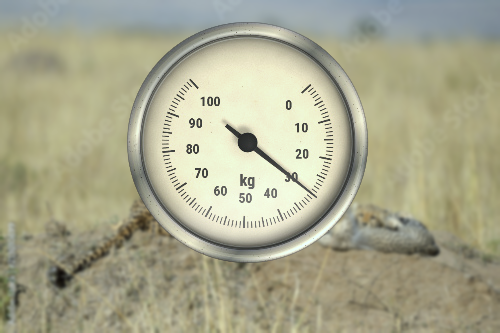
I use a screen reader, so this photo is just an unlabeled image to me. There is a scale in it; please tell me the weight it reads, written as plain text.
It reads 30 kg
